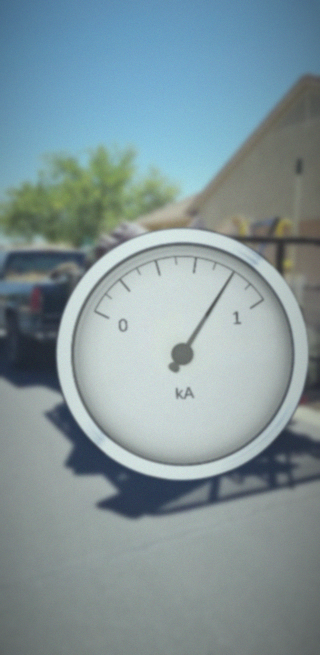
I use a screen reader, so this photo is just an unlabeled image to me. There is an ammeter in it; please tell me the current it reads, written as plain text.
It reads 0.8 kA
